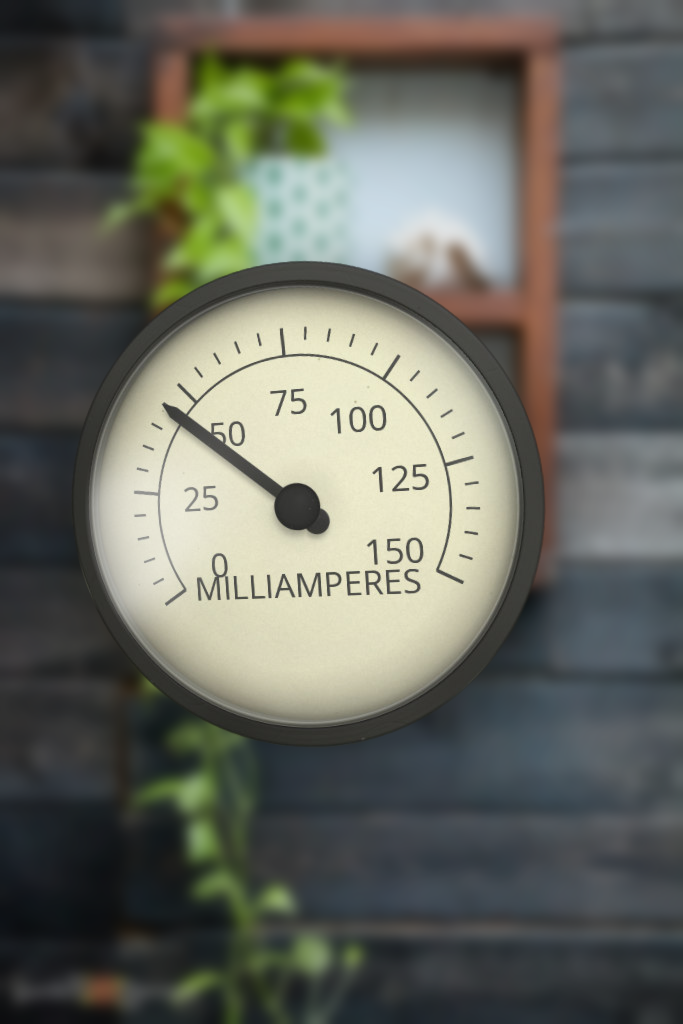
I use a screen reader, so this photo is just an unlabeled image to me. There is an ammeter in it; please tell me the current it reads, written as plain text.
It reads 45 mA
